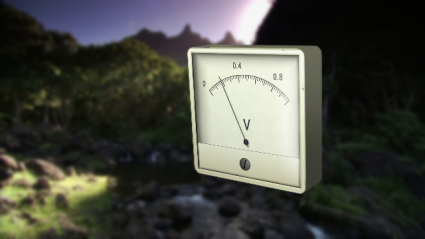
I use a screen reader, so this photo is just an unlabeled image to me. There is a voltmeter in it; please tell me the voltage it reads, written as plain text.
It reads 0.2 V
